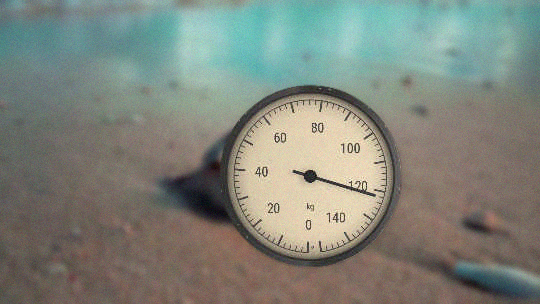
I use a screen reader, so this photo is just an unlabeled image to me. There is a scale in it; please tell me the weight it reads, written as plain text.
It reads 122 kg
